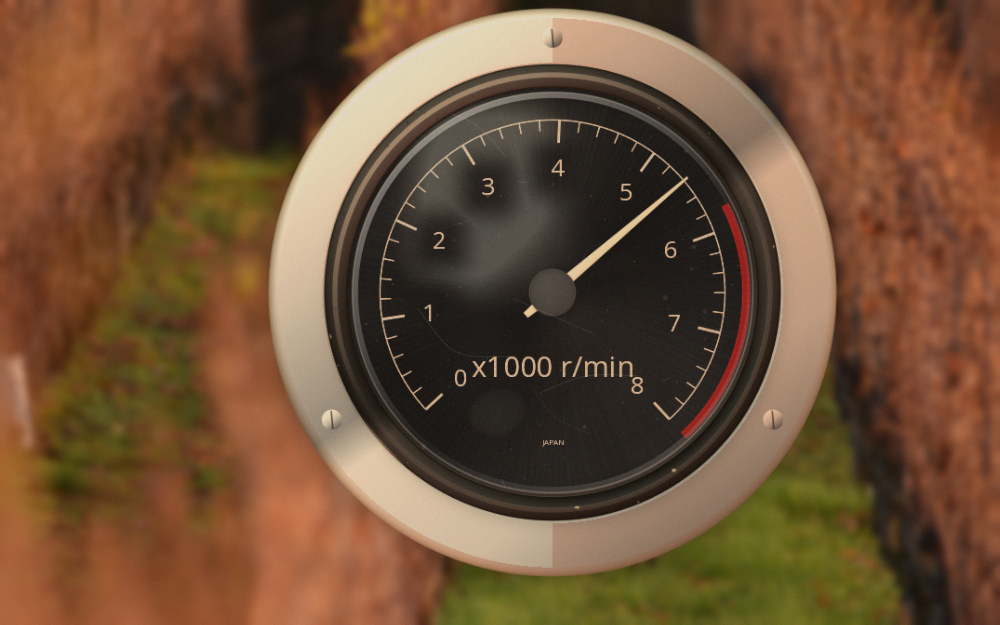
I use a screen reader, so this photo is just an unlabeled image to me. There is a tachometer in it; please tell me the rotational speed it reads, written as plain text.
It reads 5400 rpm
